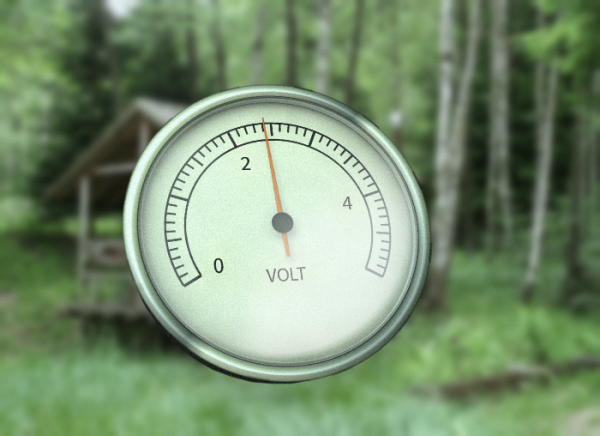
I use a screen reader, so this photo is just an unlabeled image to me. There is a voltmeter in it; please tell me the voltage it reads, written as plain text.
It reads 2.4 V
